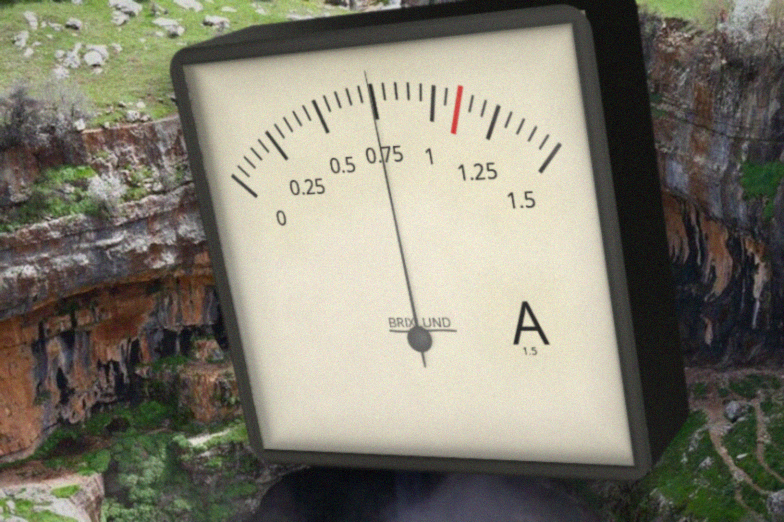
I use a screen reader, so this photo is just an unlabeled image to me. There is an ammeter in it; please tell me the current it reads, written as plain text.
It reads 0.75 A
